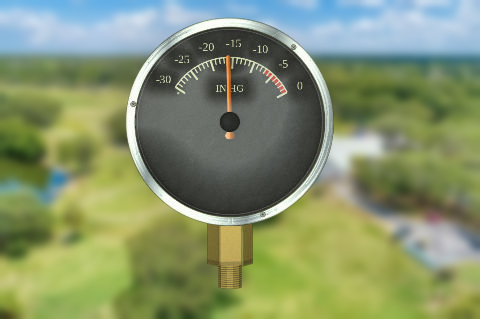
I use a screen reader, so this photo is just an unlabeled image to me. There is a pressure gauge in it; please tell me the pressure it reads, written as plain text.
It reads -16 inHg
